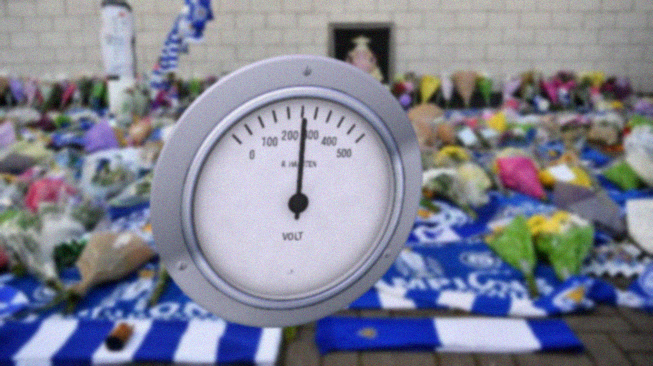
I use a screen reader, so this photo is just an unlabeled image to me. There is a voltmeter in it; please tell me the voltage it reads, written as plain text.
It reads 250 V
